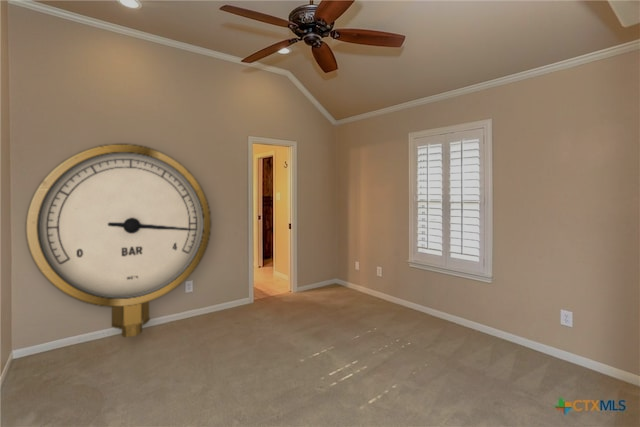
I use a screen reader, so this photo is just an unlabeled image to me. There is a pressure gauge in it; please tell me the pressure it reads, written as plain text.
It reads 3.6 bar
